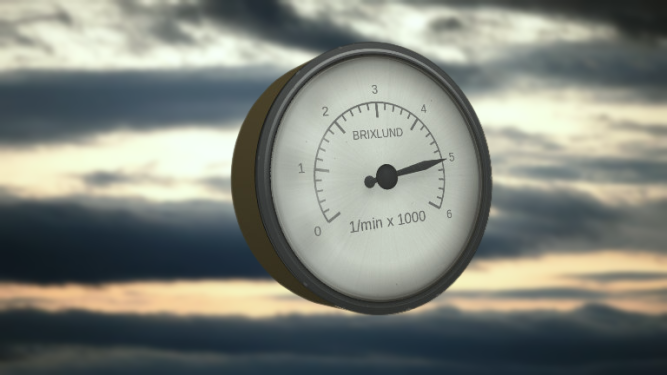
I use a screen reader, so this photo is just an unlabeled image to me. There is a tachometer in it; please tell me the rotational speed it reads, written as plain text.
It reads 5000 rpm
